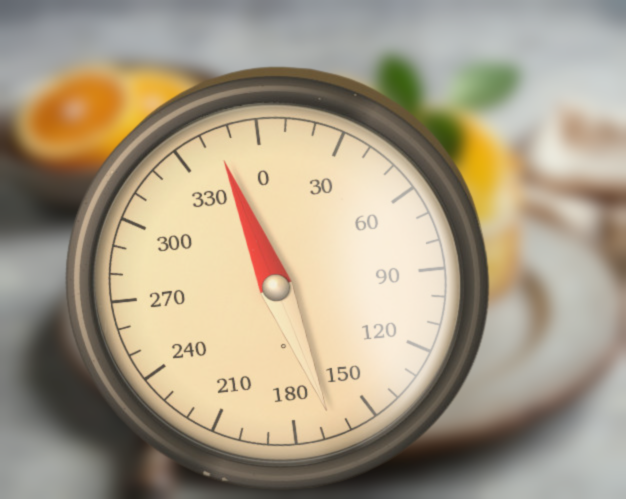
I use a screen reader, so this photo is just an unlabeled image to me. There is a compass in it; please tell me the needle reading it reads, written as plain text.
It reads 345 °
